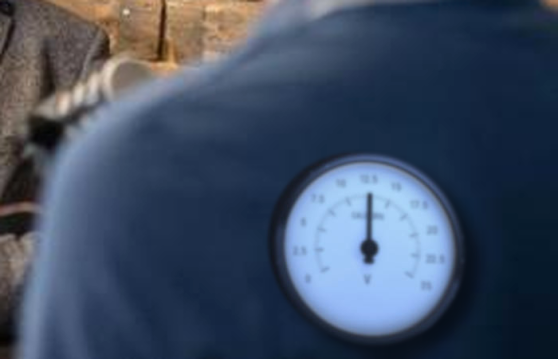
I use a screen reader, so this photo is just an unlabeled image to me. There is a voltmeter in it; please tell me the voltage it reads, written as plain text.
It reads 12.5 V
